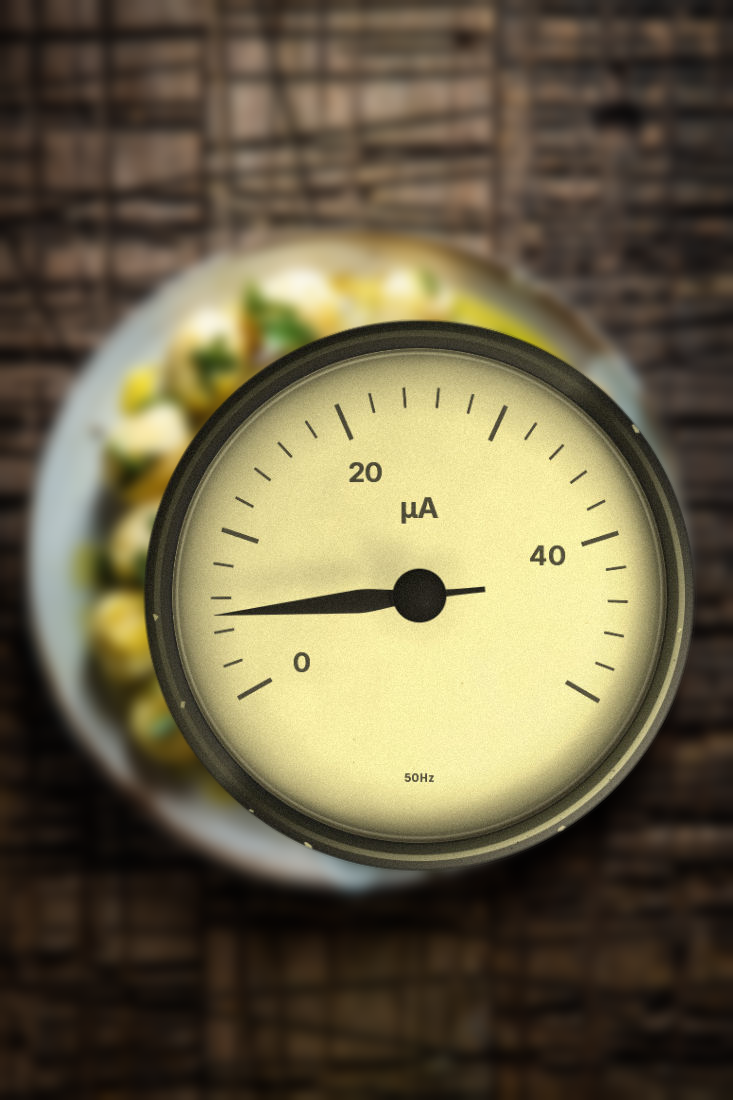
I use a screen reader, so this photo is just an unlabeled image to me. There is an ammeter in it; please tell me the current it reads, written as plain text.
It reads 5 µA
